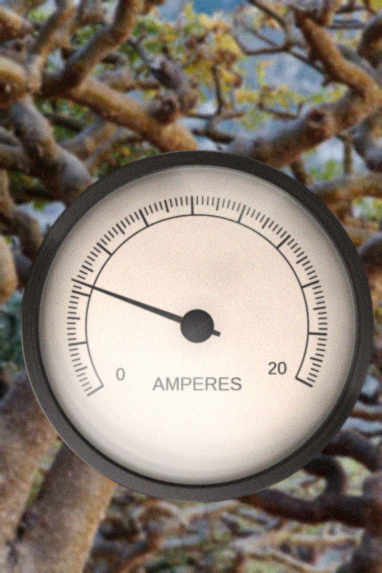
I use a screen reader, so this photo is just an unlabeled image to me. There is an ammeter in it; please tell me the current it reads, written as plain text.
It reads 4.4 A
